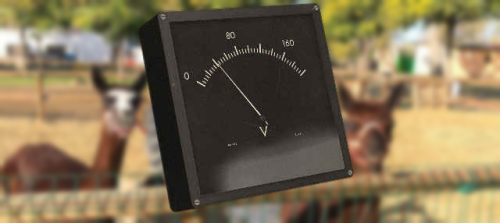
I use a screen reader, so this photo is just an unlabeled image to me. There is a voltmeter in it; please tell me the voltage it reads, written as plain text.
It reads 40 V
